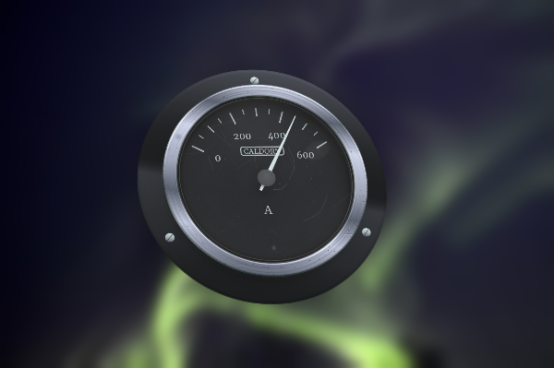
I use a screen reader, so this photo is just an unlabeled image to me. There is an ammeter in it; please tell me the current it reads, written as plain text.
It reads 450 A
